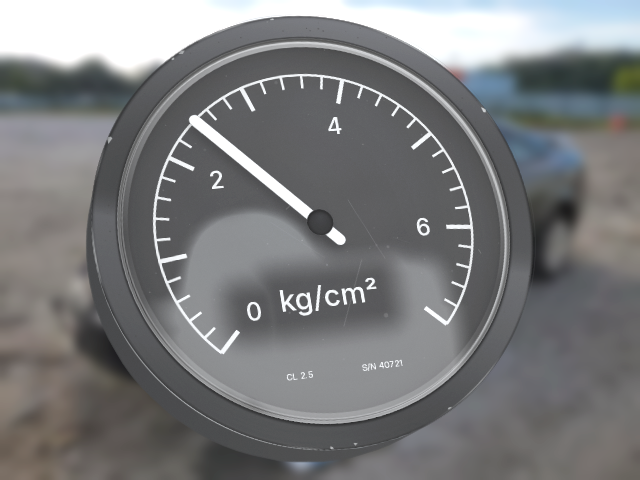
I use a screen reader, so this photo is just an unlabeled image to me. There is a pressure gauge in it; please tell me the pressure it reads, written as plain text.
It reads 2.4 kg/cm²
